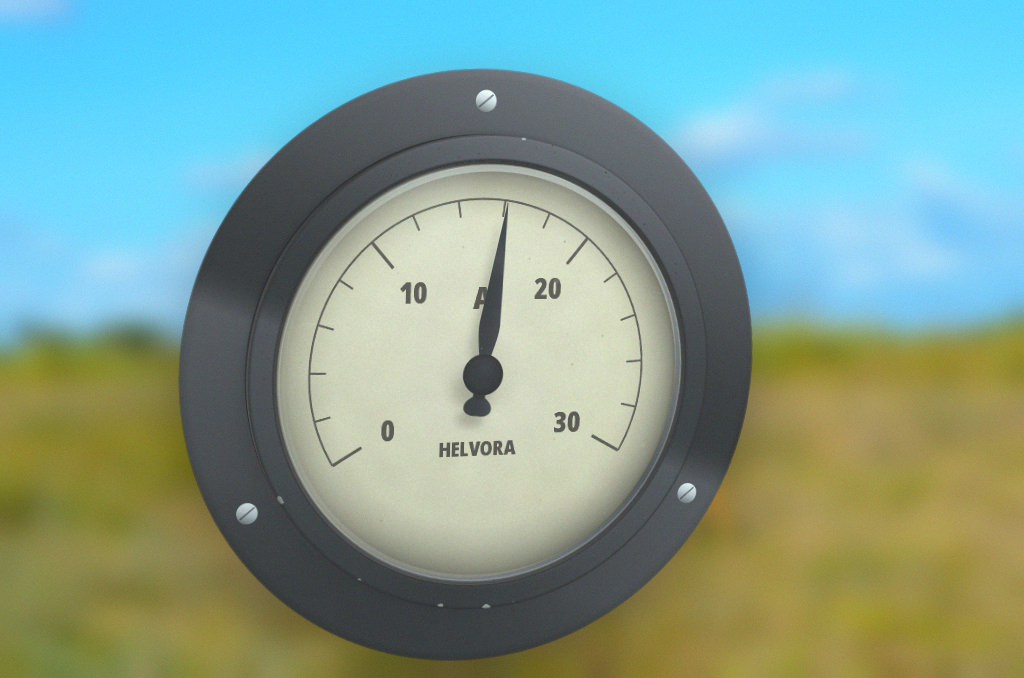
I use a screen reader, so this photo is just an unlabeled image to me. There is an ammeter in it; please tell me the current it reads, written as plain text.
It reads 16 A
